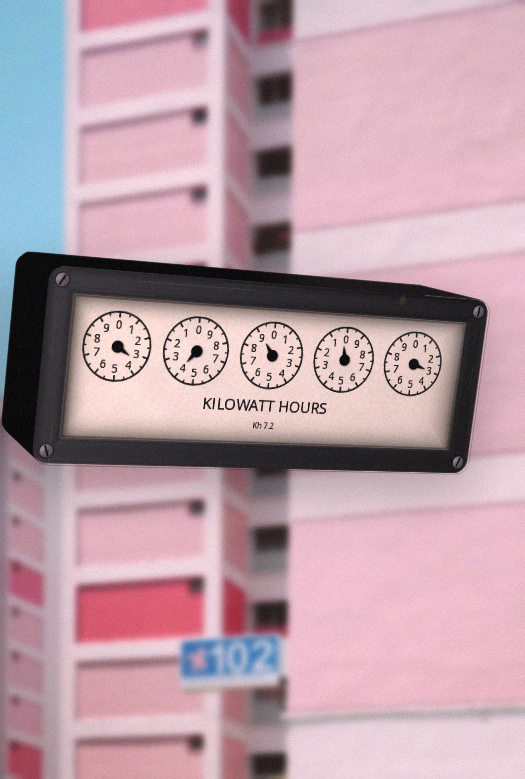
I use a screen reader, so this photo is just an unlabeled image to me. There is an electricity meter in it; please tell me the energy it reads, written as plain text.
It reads 33903 kWh
